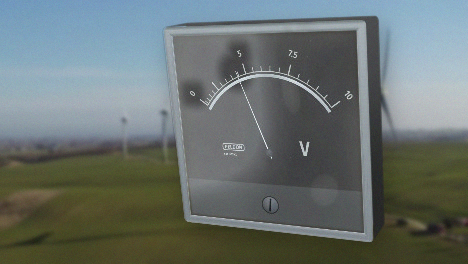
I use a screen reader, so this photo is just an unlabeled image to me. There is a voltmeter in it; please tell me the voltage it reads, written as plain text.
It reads 4.5 V
